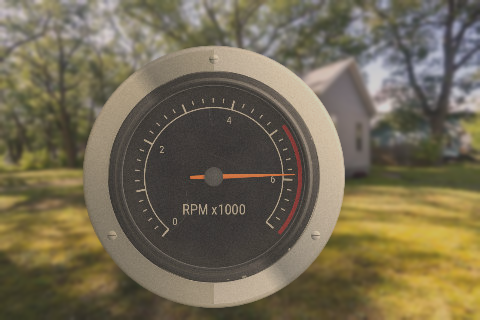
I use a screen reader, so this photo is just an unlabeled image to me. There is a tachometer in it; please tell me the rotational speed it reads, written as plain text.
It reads 5900 rpm
